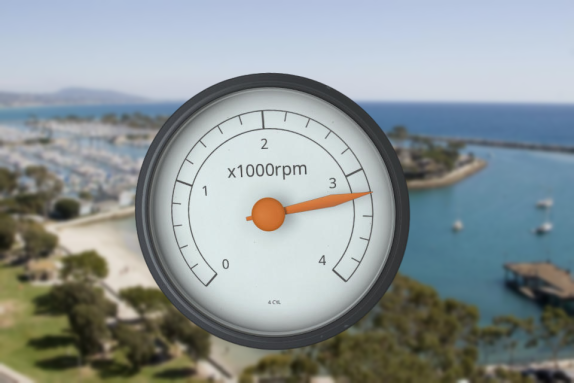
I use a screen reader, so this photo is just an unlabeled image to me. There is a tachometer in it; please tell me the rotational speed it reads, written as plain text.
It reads 3200 rpm
